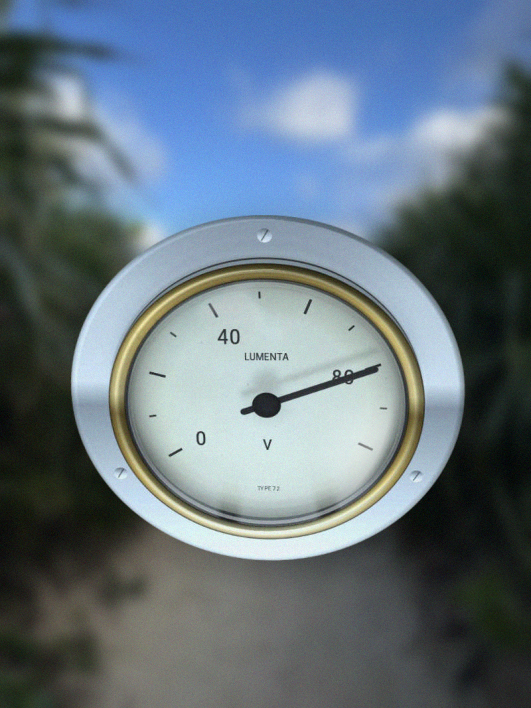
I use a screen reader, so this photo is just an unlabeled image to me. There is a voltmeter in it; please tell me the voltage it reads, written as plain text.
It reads 80 V
